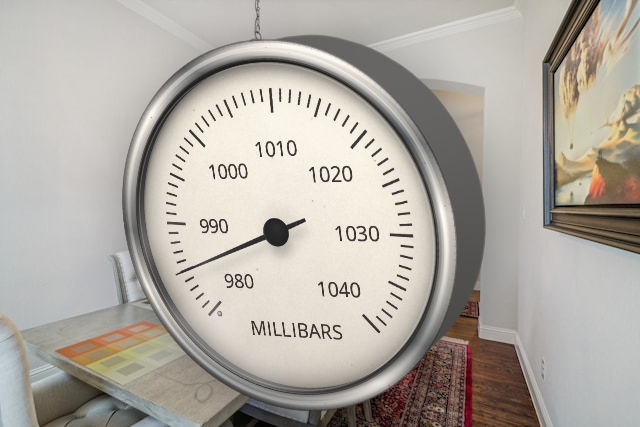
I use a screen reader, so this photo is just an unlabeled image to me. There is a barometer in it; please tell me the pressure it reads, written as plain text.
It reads 985 mbar
